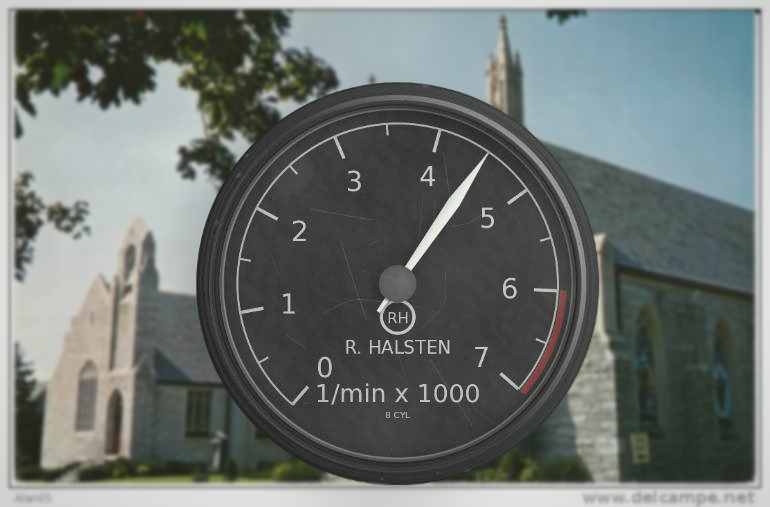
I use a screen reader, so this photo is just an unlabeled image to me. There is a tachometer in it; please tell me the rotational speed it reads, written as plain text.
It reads 4500 rpm
